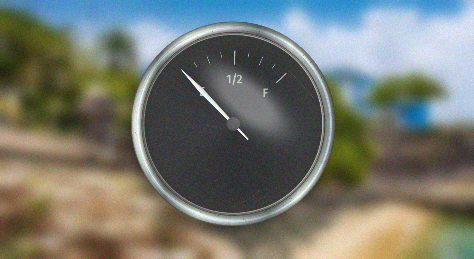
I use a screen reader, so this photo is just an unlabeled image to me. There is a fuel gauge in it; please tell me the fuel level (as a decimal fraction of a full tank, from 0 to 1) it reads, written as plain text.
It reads 0
